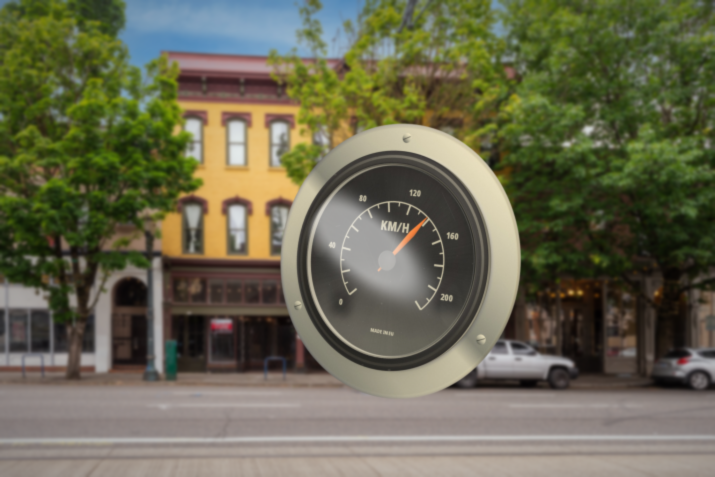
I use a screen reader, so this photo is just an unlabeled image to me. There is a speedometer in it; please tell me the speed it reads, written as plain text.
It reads 140 km/h
